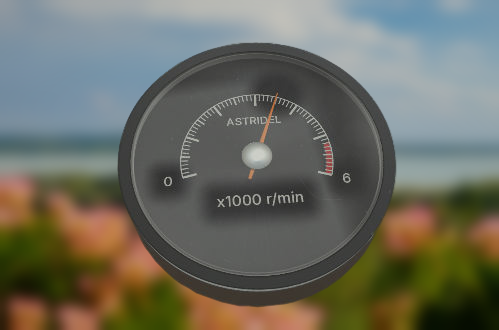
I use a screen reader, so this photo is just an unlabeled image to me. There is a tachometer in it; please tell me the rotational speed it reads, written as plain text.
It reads 3500 rpm
